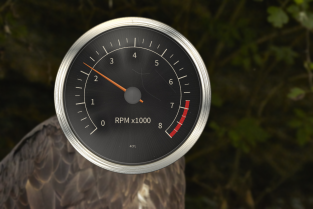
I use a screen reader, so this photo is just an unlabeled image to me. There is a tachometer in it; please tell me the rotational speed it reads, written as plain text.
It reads 2250 rpm
